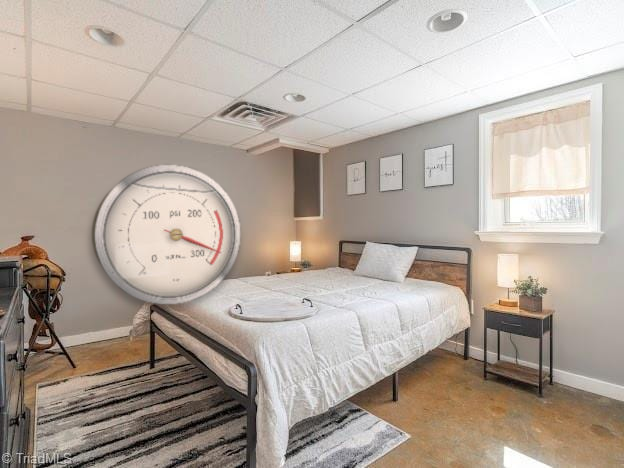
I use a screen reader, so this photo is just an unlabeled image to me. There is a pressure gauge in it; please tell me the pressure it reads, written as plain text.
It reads 280 psi
